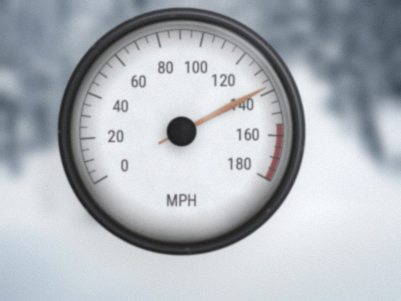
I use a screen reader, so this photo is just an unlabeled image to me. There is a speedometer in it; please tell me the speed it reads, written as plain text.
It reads 137.5 mph
